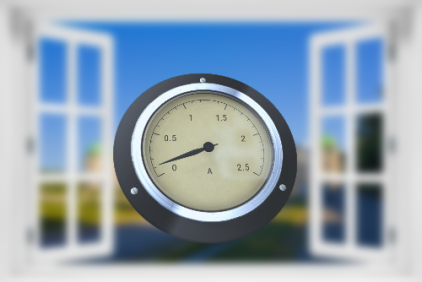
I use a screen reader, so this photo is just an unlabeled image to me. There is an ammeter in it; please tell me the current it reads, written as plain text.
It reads 0.1 A
